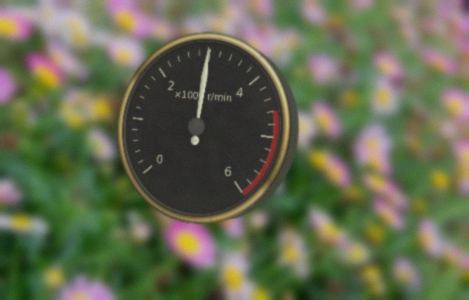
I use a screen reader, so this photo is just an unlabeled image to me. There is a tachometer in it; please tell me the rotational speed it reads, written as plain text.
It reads 3000 rpm
